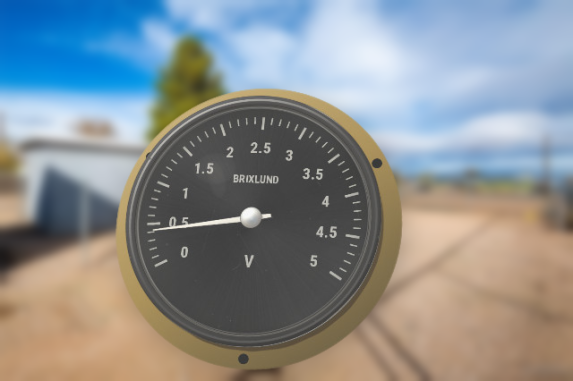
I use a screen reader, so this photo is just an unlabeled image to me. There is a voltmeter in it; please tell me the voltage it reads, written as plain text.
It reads 0.4 V
